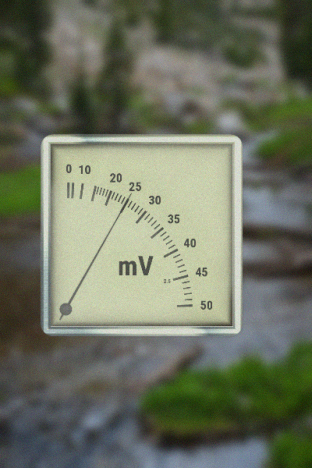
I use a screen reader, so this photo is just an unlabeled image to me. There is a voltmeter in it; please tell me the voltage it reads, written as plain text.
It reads 25 mV
